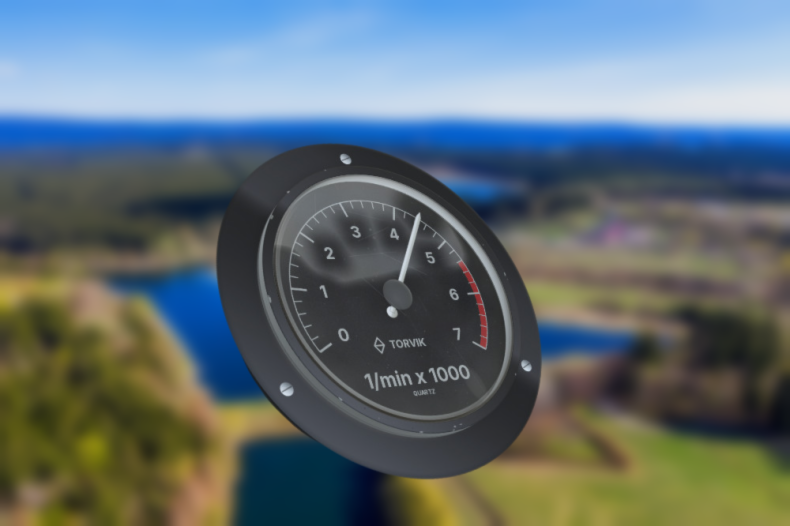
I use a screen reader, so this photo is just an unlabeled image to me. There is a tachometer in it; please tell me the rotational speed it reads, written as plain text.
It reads 4400 rpm
